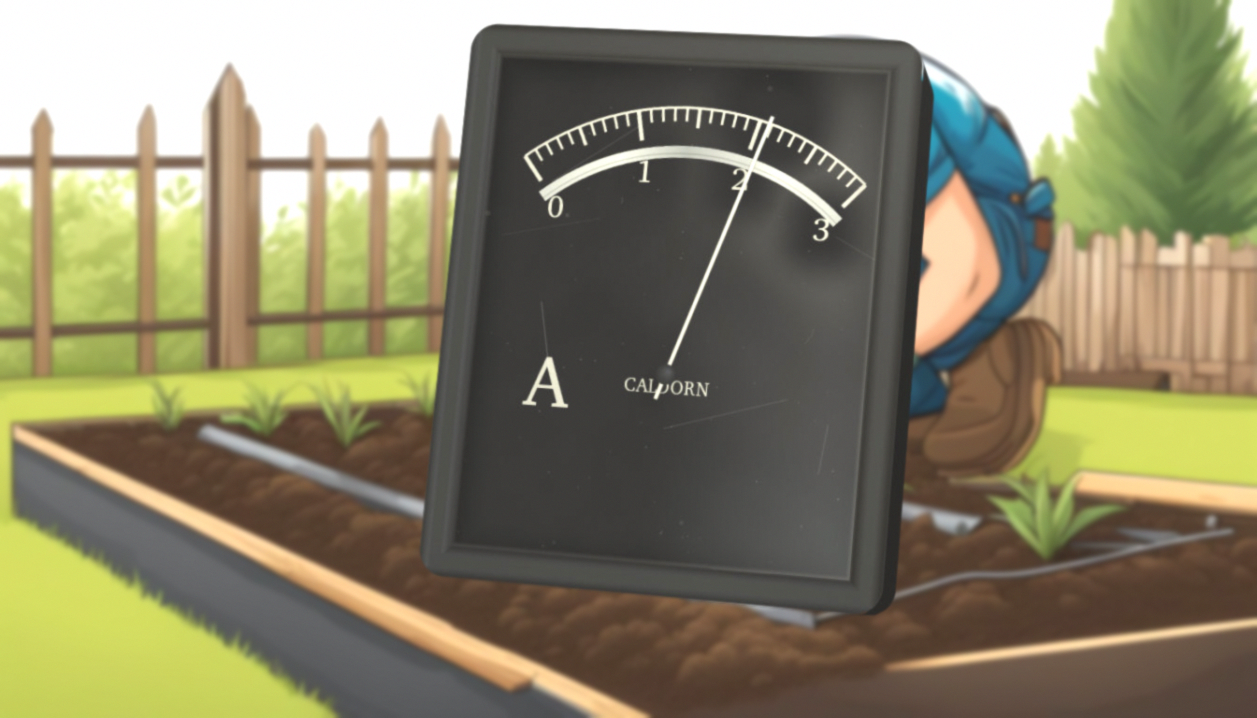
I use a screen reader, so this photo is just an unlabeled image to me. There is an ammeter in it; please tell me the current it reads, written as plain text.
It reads 2.1 A
